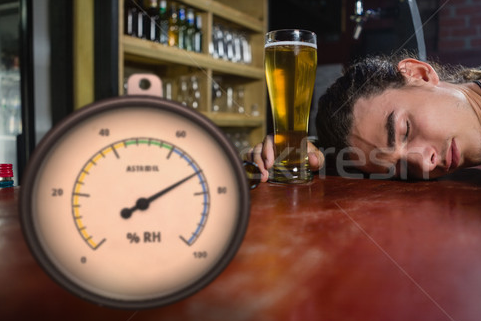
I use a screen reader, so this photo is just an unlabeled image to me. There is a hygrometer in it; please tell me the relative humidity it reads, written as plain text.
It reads 72 %
